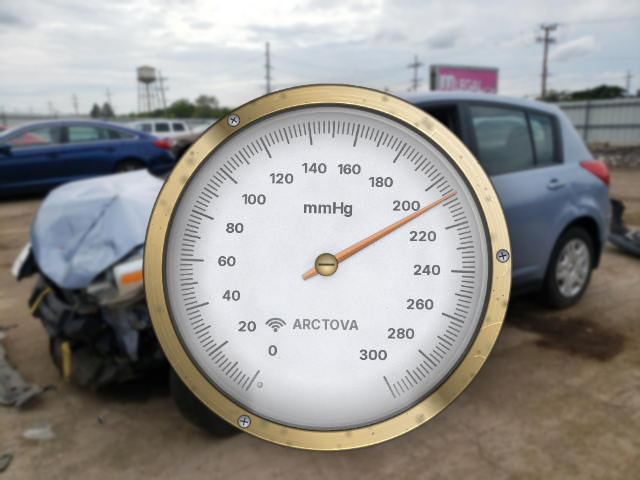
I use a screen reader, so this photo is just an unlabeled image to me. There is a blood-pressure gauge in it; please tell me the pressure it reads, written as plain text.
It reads 208 mmHg
